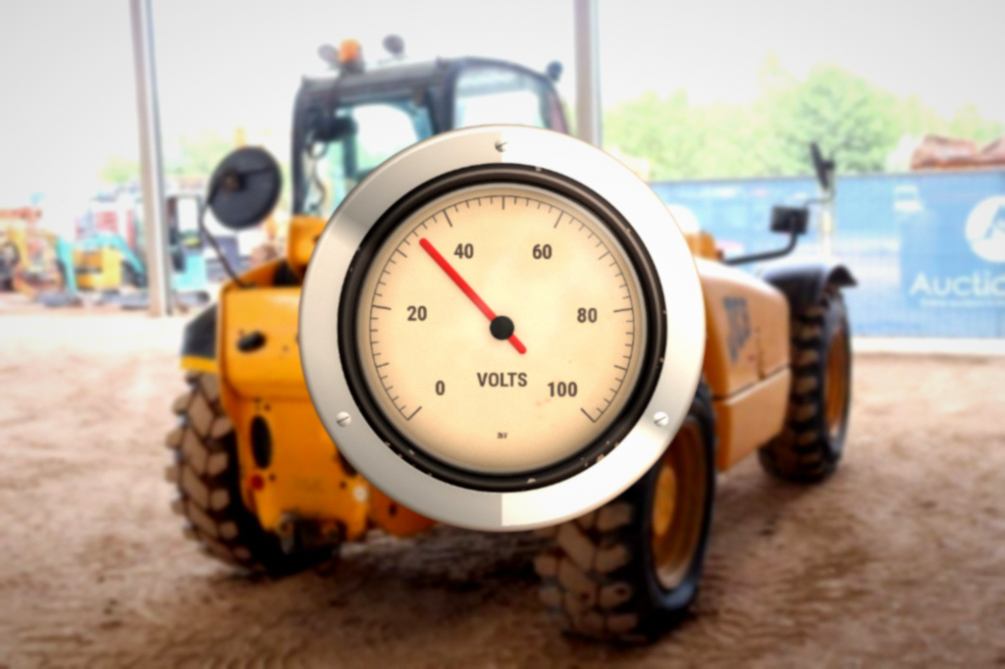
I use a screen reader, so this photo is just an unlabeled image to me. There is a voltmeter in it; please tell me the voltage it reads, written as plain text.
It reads 34 V
